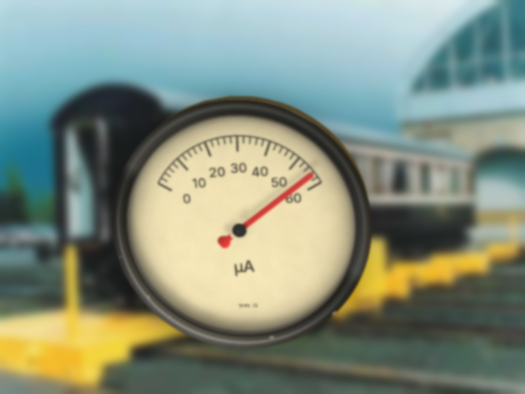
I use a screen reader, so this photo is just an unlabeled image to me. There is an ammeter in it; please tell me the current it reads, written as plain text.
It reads 56 µA
